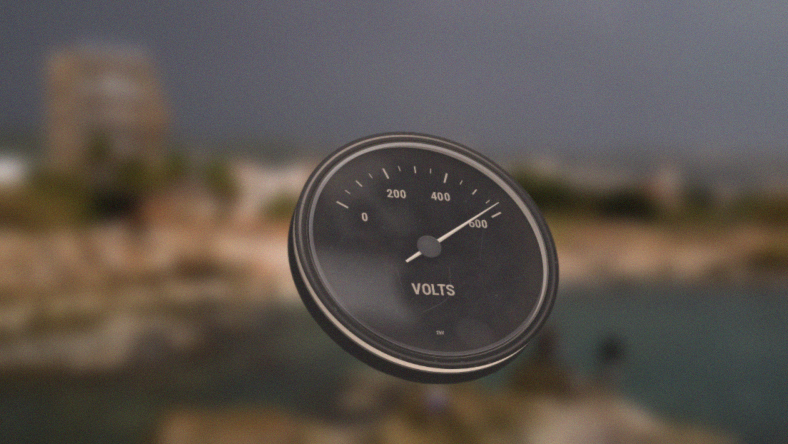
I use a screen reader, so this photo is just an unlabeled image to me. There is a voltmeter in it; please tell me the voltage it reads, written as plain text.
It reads 575 V
